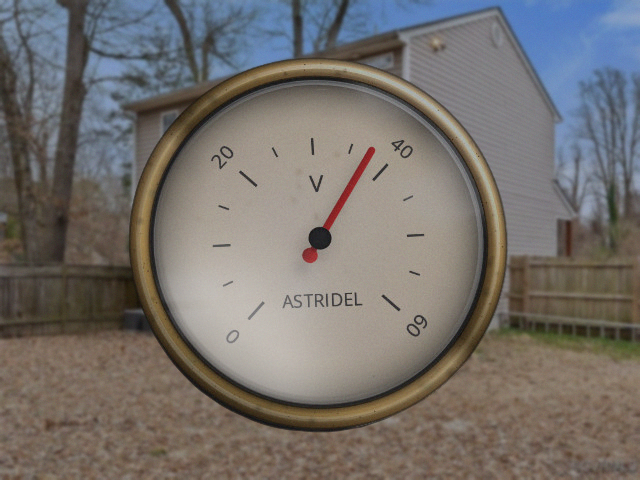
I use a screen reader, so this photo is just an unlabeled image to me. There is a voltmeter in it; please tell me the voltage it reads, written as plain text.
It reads 37.5 V
